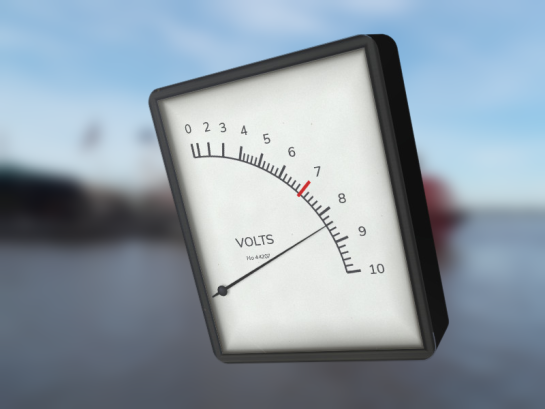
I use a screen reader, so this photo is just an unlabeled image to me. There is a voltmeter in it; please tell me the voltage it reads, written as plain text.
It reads 8.4 V
